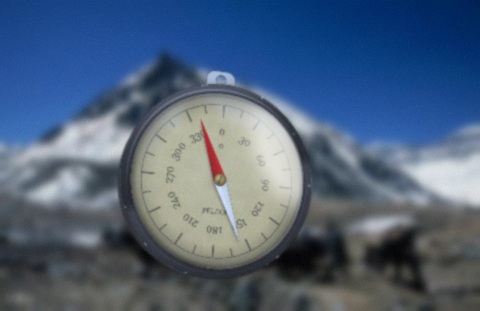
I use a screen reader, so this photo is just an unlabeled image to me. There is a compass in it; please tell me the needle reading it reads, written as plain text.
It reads 337.5 °
